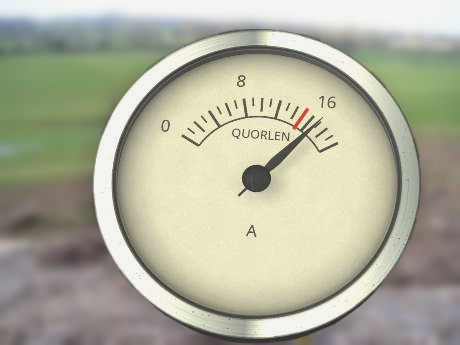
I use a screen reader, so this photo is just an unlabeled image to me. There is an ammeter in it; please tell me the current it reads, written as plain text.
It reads 17 A
